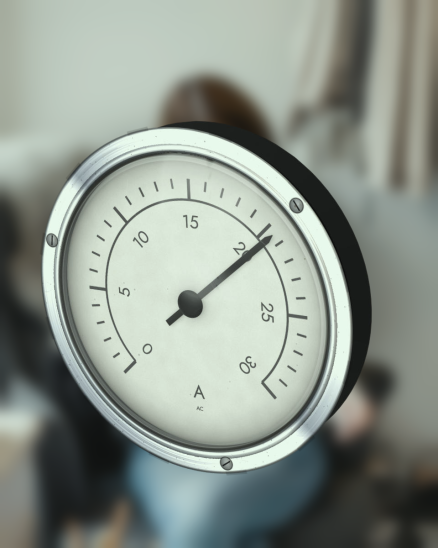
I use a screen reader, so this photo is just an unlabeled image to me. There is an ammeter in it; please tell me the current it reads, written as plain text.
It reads 20.5 A
